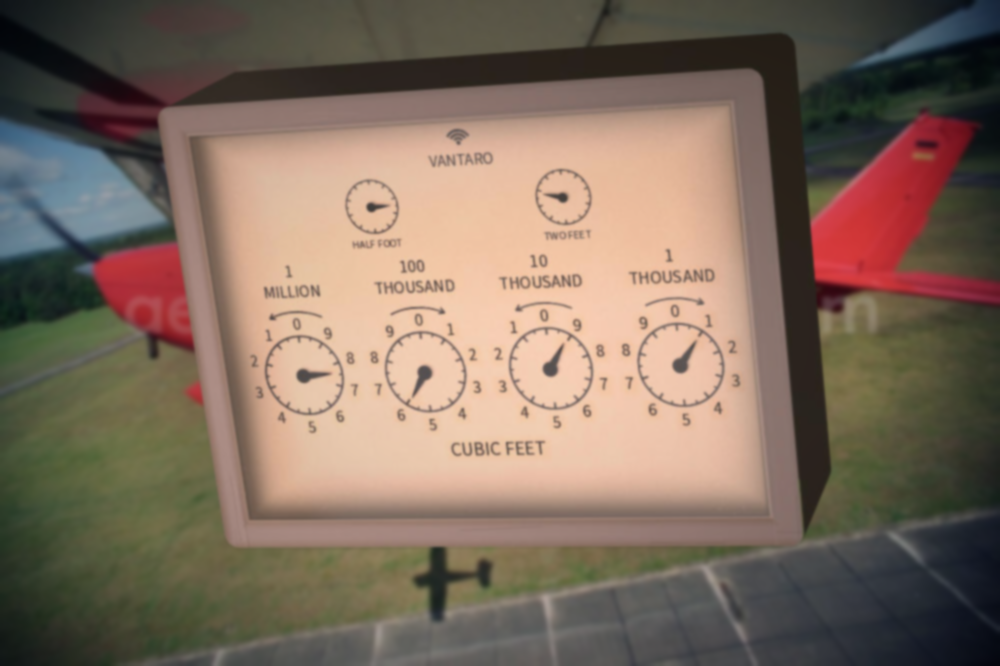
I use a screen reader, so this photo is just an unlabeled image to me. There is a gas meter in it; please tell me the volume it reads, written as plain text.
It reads 759100 ft³
